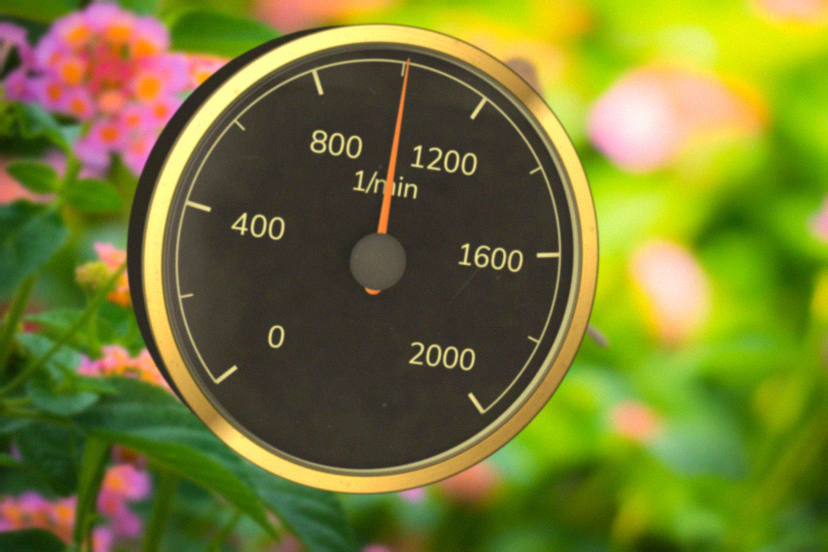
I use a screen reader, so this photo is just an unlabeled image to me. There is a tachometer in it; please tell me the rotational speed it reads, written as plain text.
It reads 1000 rpm
